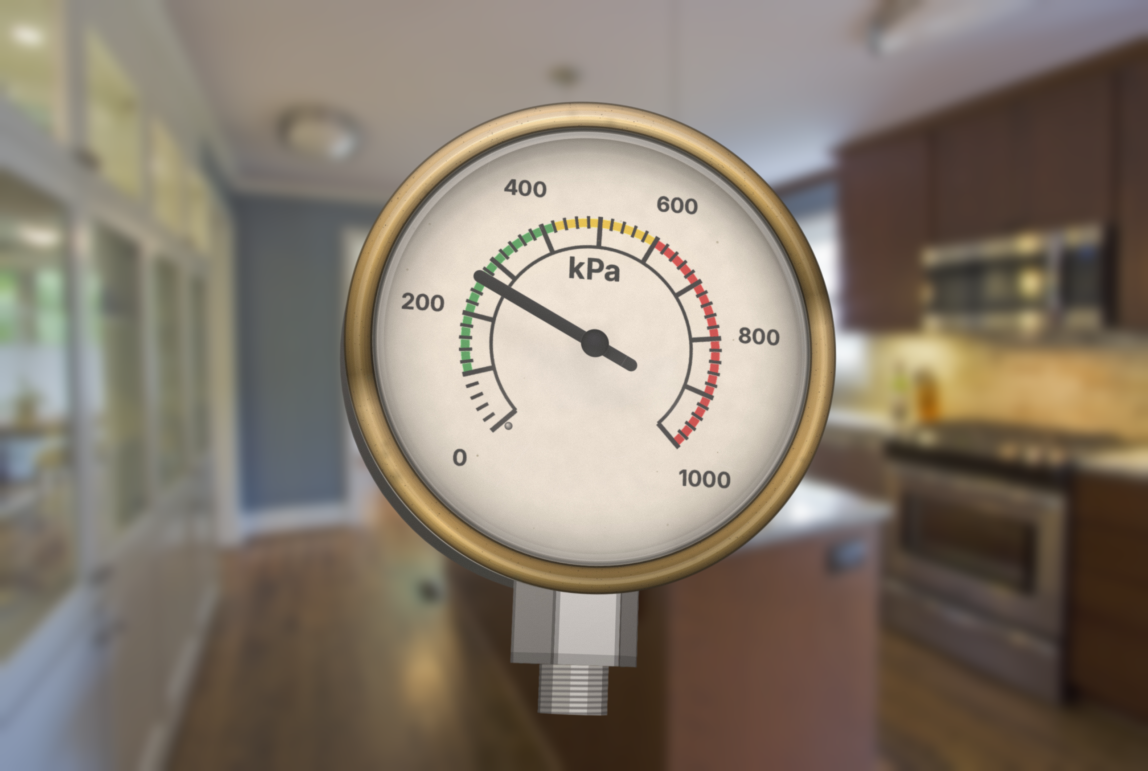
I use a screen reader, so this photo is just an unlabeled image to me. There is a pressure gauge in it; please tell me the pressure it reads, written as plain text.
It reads 260 kPa
